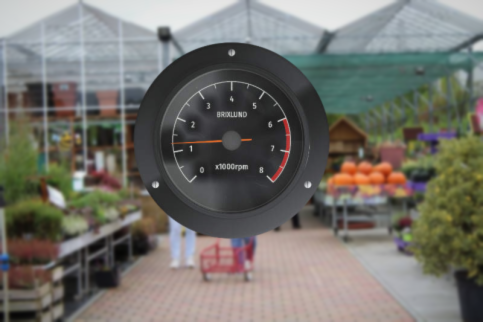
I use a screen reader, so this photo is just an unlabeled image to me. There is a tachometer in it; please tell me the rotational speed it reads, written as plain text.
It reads 1250 rpm
